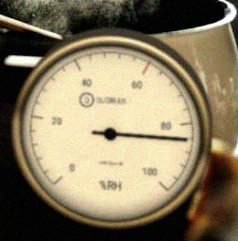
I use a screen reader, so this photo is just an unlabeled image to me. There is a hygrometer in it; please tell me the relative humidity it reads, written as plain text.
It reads 84 %
